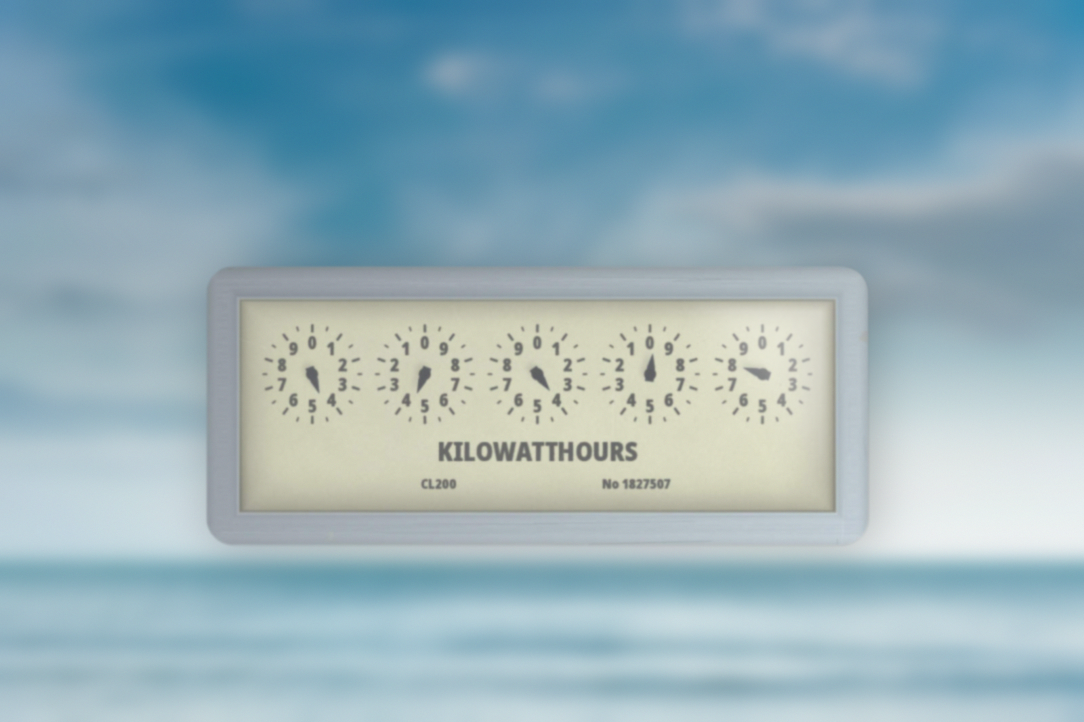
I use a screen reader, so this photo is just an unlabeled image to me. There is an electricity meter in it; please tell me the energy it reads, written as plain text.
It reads 44398 kWh
